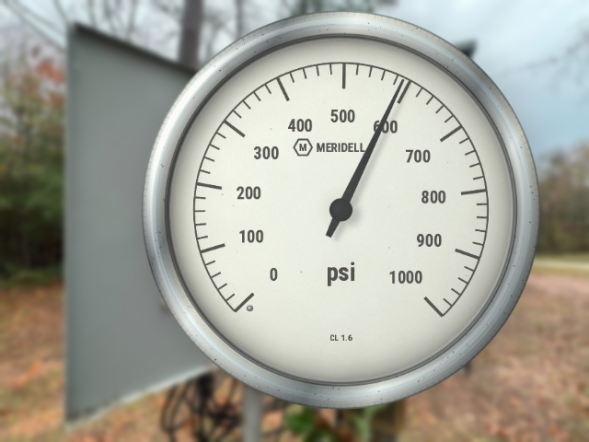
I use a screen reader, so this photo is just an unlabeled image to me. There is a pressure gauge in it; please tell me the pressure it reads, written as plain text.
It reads 590 psi
